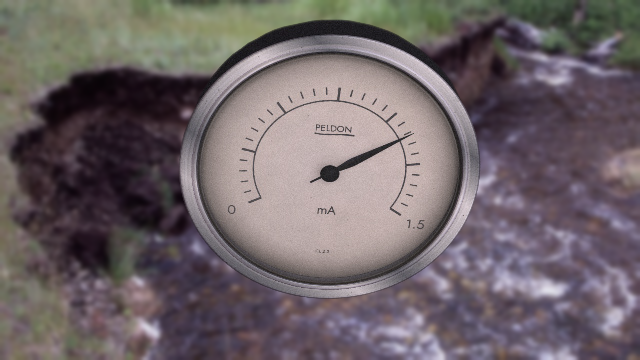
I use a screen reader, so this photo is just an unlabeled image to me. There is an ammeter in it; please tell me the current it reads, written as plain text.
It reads 1.1 mA
